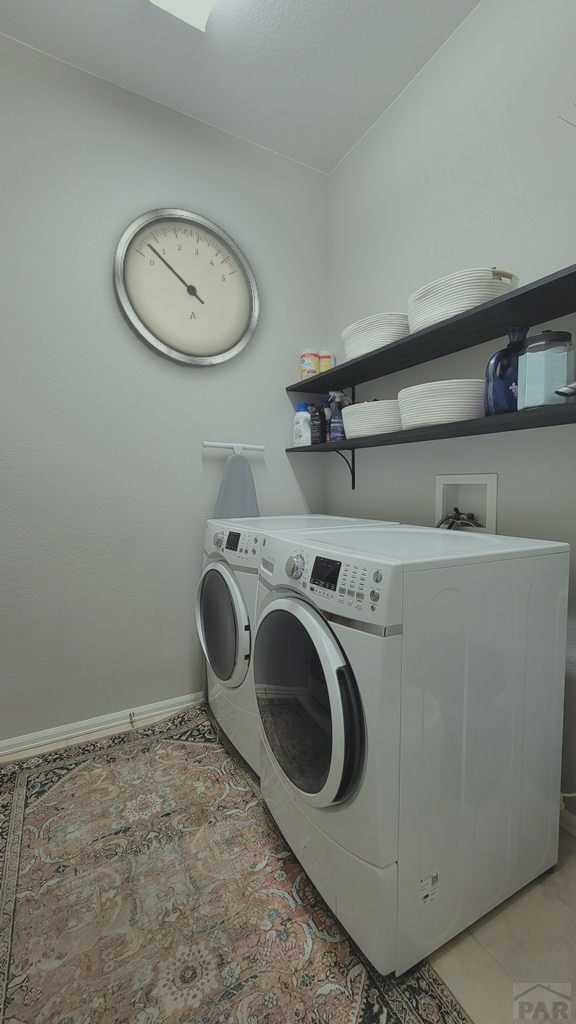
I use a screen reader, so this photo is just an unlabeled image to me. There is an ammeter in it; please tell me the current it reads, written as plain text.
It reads 0.5 A
